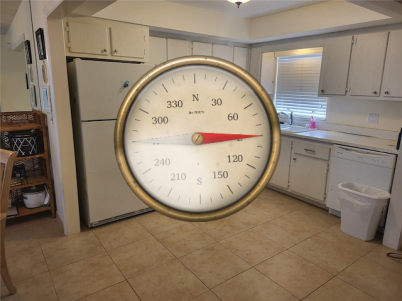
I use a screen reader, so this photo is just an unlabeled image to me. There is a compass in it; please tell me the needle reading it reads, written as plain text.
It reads 90 °
